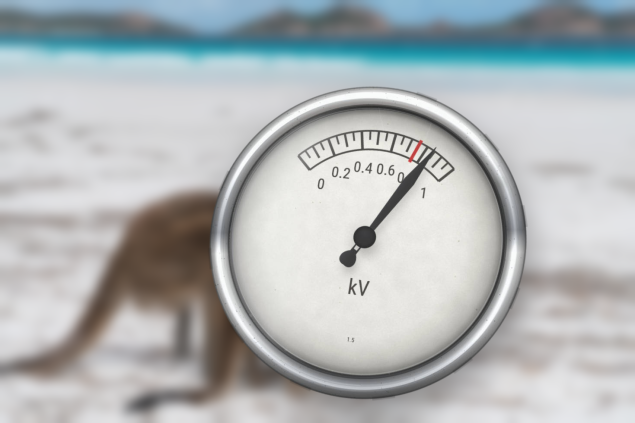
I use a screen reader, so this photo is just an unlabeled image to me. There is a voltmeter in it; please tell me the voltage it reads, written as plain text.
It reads 0.85 kV
